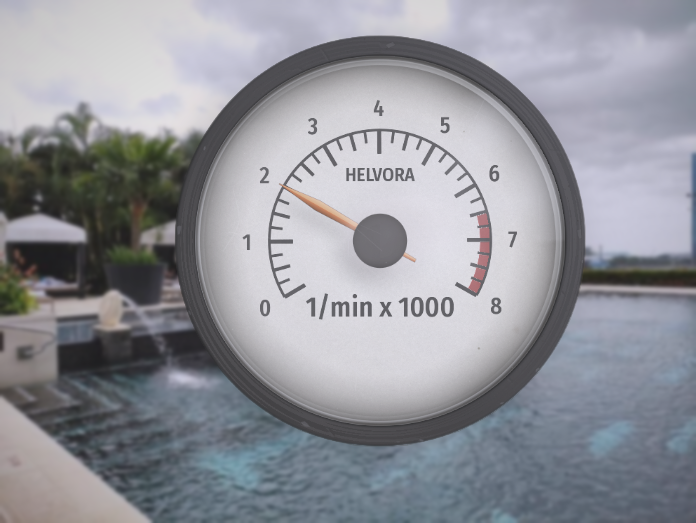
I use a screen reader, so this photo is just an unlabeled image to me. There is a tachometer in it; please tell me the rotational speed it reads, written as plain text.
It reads 2000 rpm
